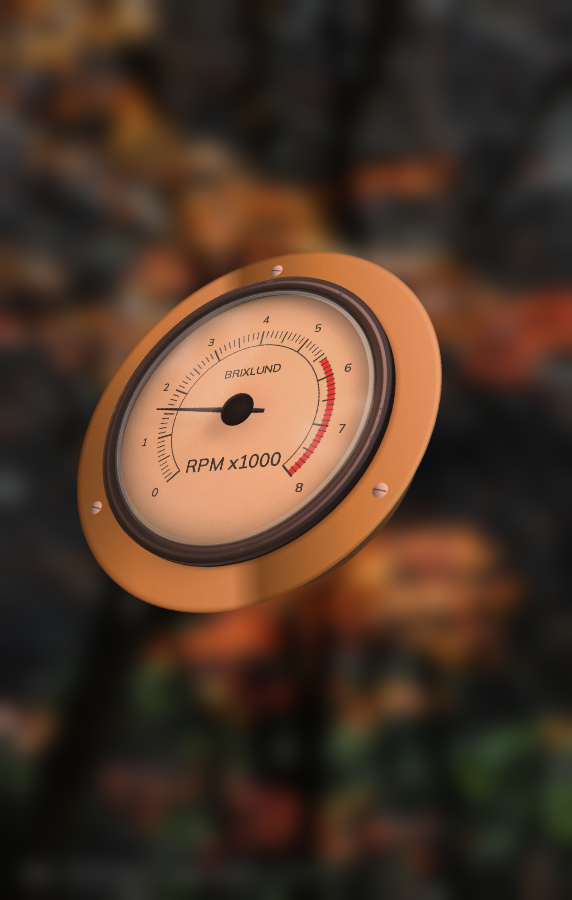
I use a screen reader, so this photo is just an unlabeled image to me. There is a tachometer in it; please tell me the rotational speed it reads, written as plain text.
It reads 1500 rpm
